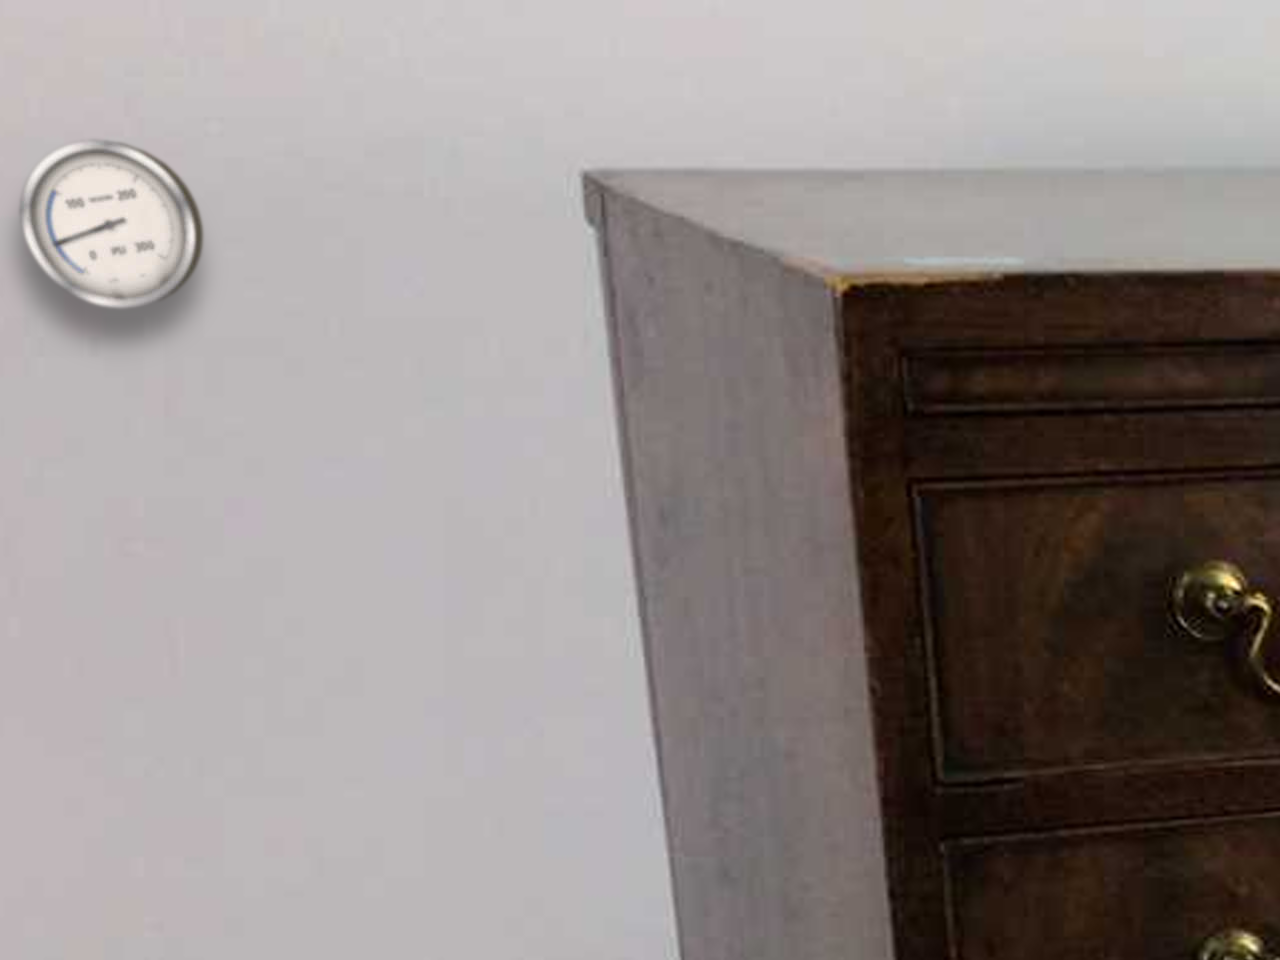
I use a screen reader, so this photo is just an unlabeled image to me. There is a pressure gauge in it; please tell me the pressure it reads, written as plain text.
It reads 40 psi
